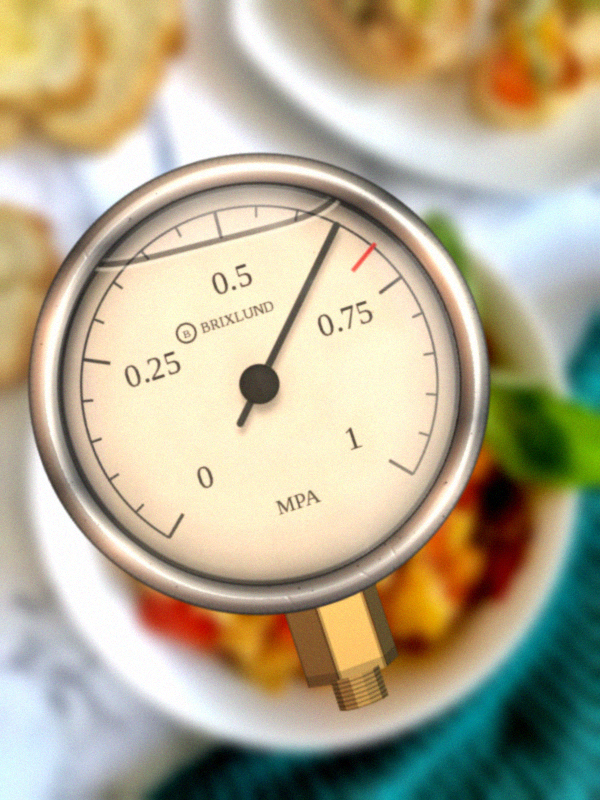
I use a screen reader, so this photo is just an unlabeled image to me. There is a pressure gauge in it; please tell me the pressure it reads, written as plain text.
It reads 0.65 MPa
